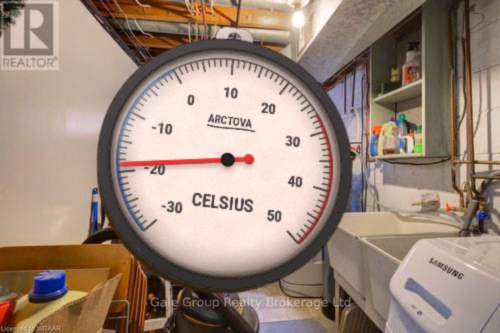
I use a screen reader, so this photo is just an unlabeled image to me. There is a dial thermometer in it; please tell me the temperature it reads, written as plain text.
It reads -19 °C
